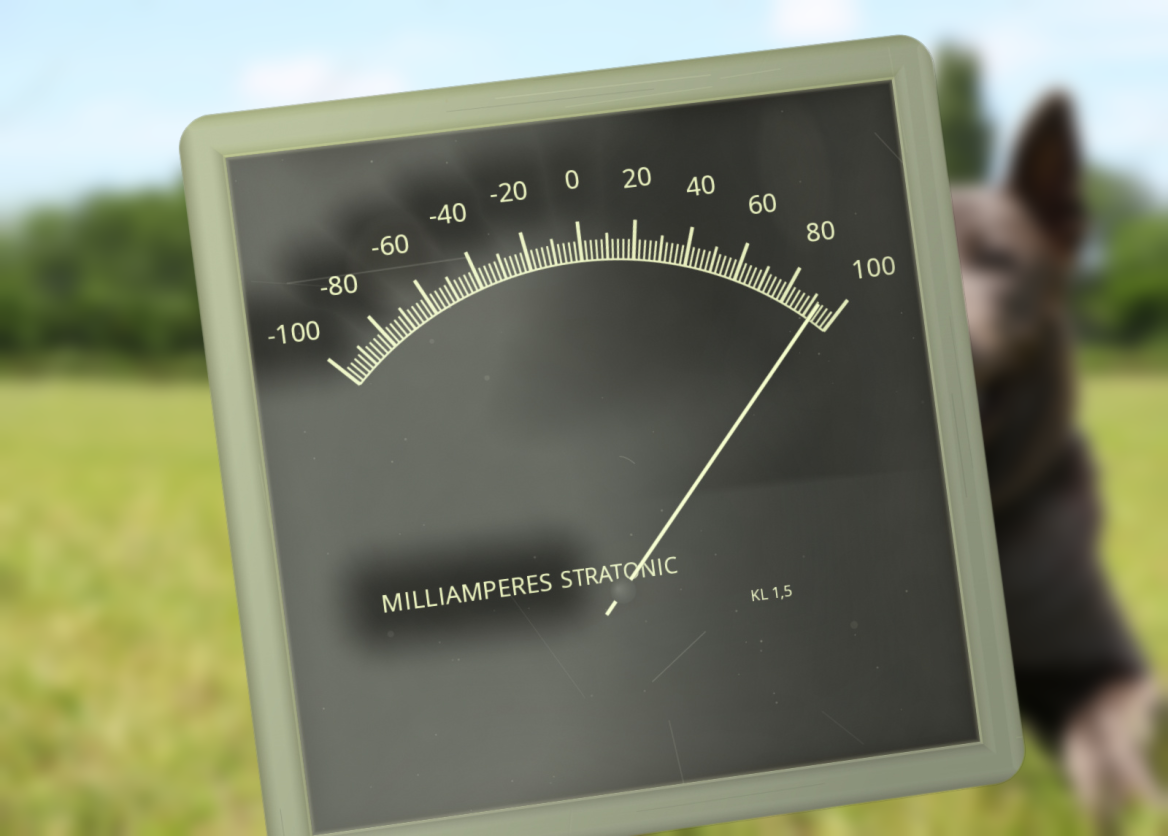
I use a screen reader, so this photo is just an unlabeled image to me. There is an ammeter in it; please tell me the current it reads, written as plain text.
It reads 92 mA
